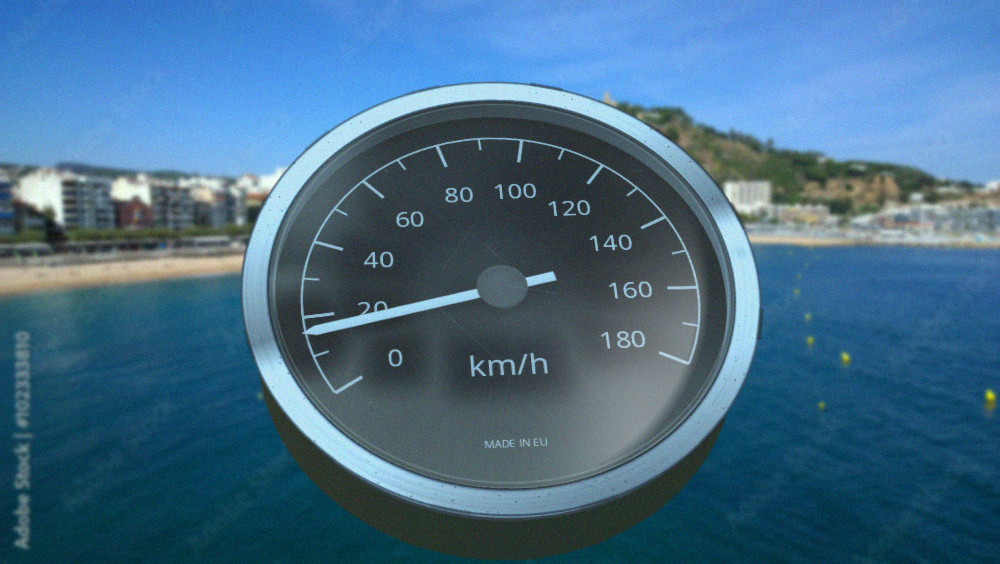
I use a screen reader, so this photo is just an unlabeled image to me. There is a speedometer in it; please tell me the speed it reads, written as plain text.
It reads 15 km/h
